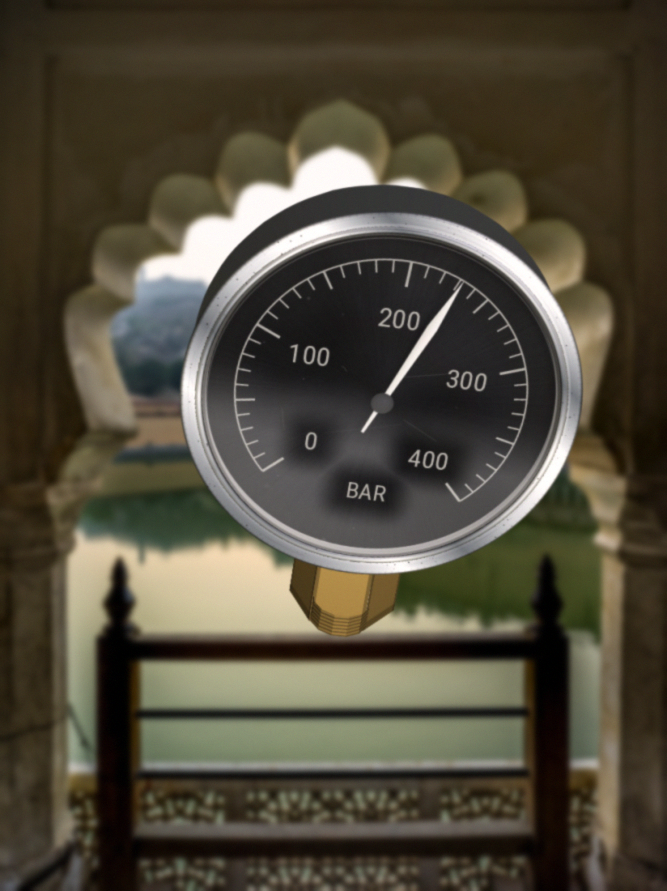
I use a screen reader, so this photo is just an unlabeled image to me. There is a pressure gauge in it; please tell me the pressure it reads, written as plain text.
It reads 230 bar
